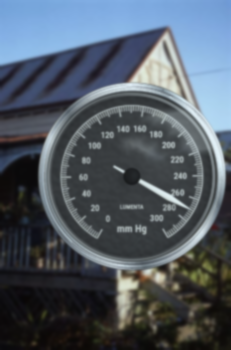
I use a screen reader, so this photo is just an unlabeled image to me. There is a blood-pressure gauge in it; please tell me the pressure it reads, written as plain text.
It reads 270 mmHg
